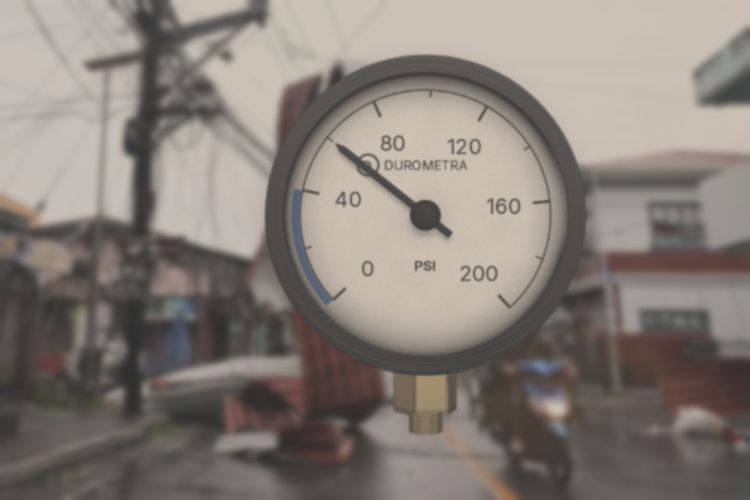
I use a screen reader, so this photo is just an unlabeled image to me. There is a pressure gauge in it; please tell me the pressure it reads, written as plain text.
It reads 60 psi
